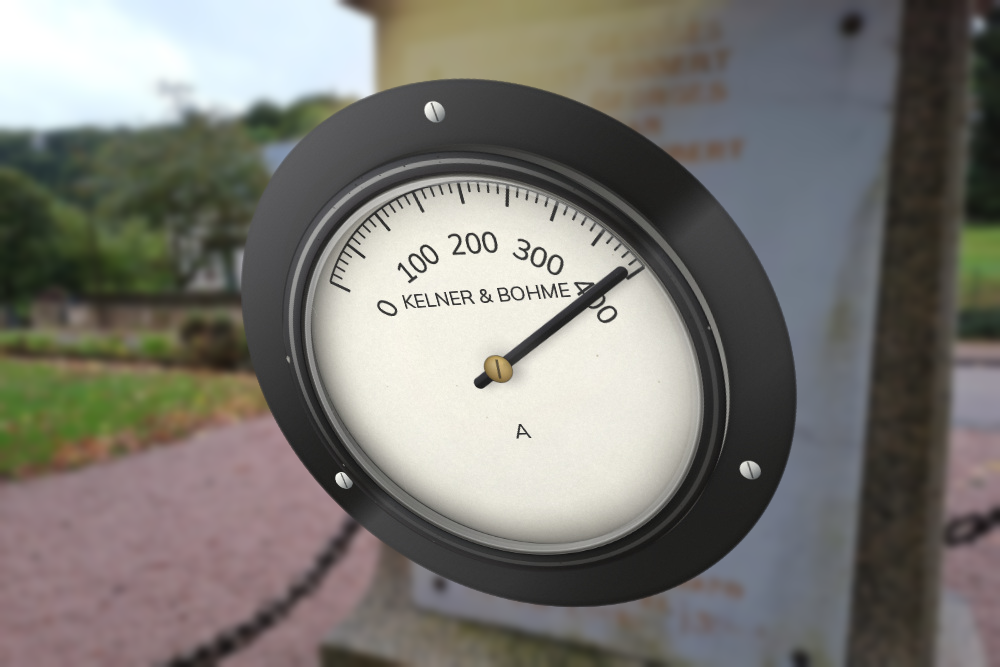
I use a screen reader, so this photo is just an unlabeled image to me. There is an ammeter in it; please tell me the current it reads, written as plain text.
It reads 390 A
